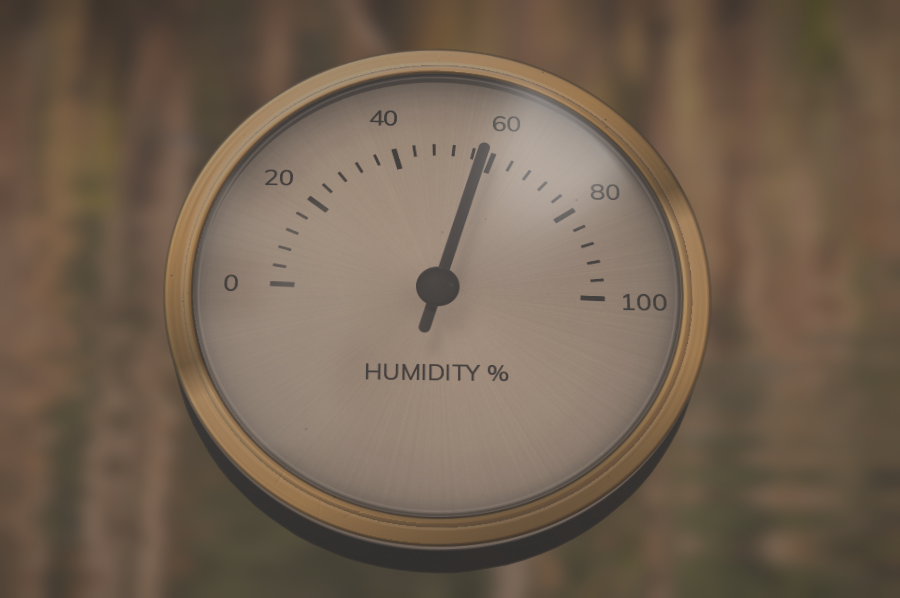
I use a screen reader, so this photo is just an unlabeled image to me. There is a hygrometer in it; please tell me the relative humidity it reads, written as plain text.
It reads 58 %
